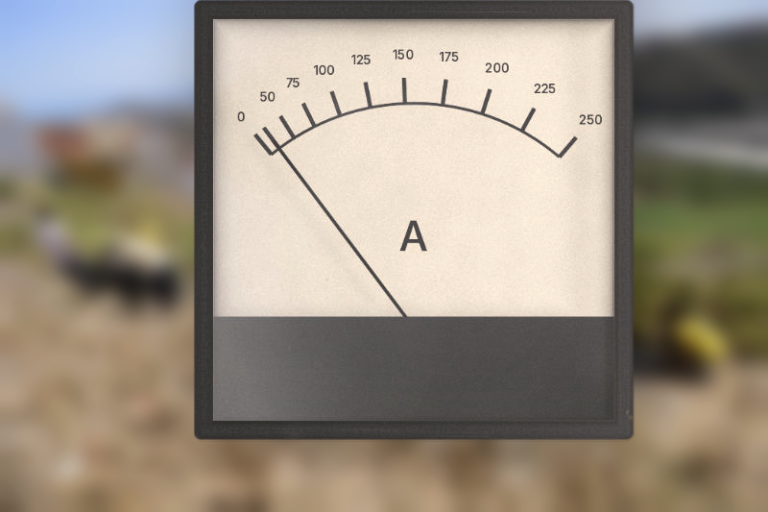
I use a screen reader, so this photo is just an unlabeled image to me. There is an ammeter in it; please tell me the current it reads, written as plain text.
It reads 25 A
